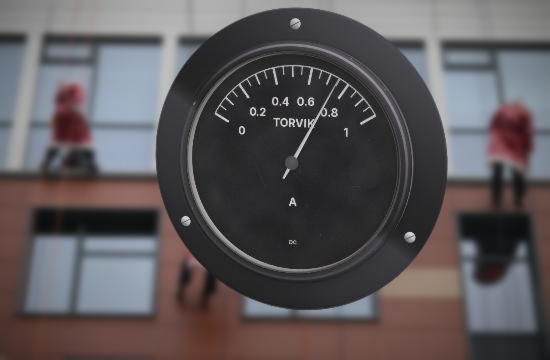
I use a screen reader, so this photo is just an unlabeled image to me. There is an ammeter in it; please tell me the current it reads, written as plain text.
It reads 0.75 A
